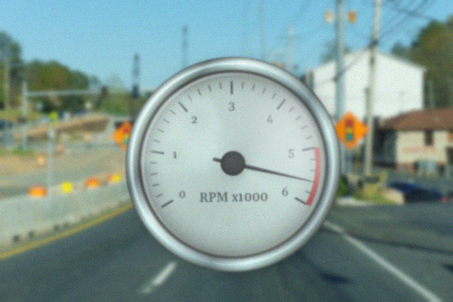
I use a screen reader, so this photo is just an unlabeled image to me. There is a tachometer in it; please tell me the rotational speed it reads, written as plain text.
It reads 5600 rpm
